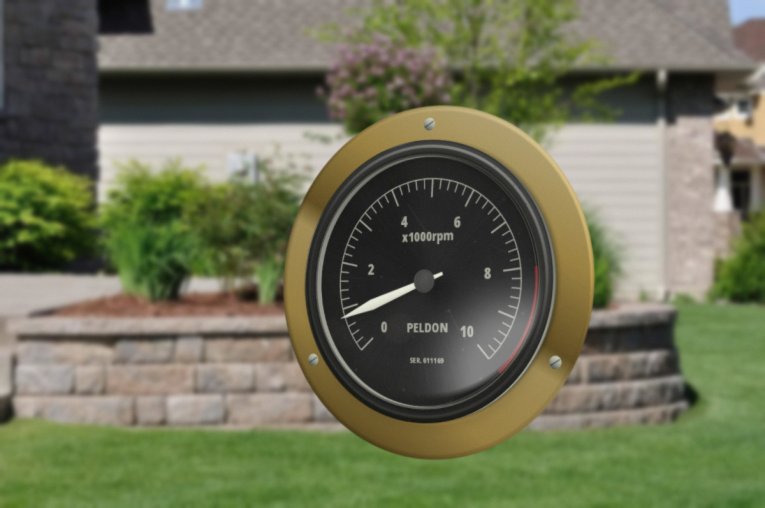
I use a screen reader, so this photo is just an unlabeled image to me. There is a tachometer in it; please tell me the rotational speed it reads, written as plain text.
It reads 800 rpm
